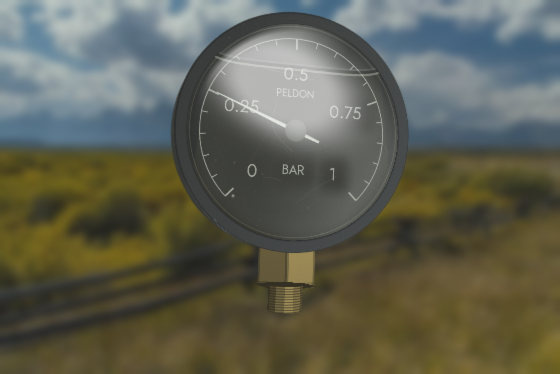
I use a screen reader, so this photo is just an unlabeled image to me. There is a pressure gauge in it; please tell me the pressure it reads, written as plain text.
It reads 0.25 bar
